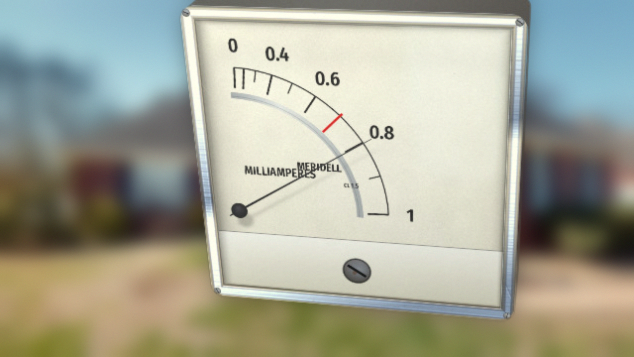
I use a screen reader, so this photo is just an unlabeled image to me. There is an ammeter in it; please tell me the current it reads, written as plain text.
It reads 0.8 mA
